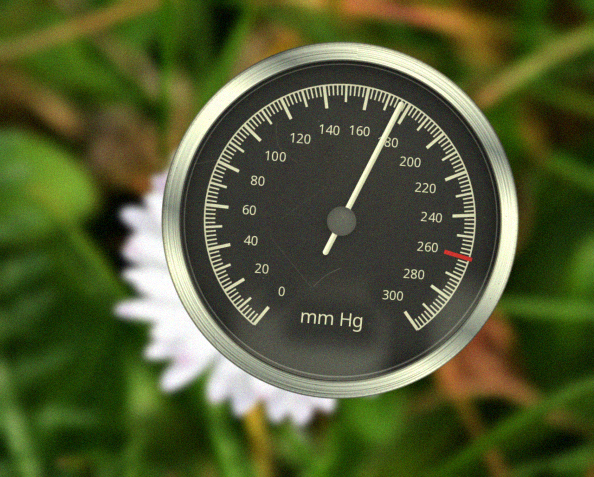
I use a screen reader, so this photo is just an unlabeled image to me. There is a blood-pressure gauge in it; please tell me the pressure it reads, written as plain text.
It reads 176 mmHg
